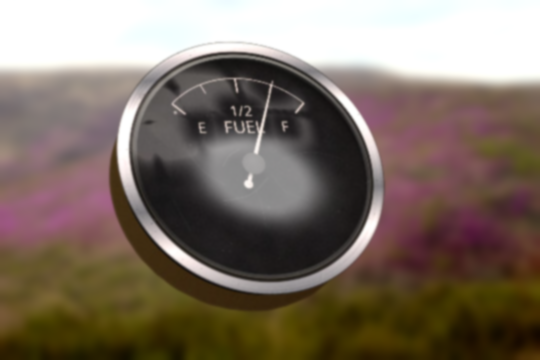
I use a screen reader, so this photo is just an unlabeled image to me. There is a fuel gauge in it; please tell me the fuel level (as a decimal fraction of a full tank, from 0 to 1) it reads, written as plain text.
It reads 0.75
